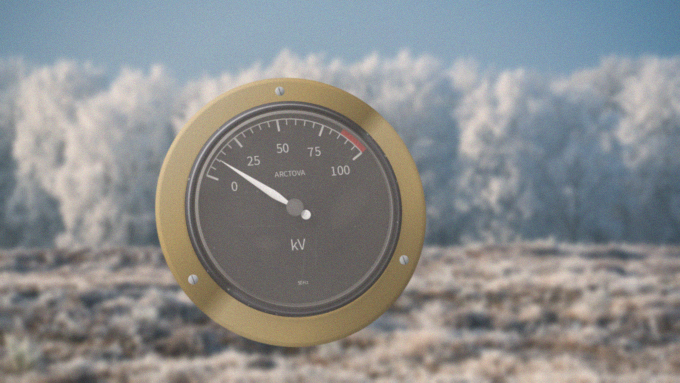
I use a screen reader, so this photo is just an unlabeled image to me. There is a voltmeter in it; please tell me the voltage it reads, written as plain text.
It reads 10 kV
